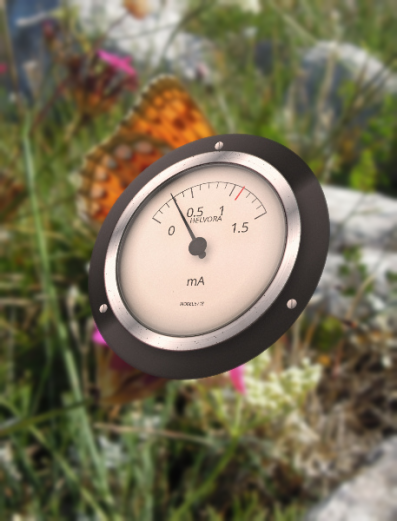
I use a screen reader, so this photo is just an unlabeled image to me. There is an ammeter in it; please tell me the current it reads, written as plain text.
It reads 0.3 mA
